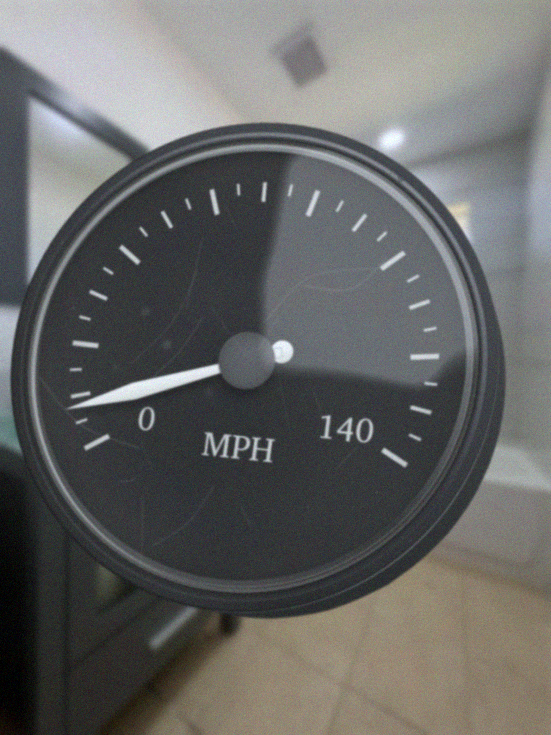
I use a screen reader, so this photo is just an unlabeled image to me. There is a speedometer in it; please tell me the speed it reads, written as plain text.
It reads 7.5 mph
